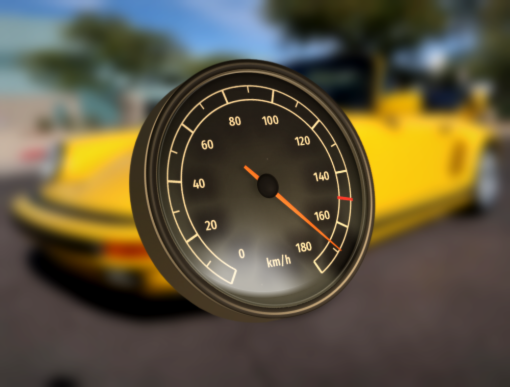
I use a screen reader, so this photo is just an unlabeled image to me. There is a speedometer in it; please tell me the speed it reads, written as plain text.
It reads 170 km/h
